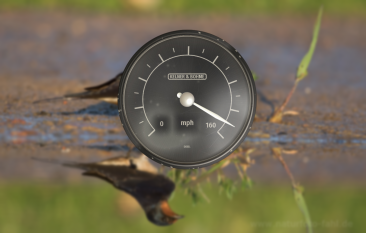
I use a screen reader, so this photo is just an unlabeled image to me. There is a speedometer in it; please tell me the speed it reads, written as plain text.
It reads 150 mph
